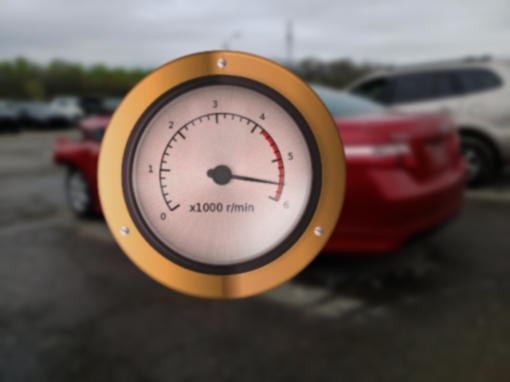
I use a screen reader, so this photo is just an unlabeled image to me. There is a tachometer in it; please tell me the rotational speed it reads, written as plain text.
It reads 5600 rpm
